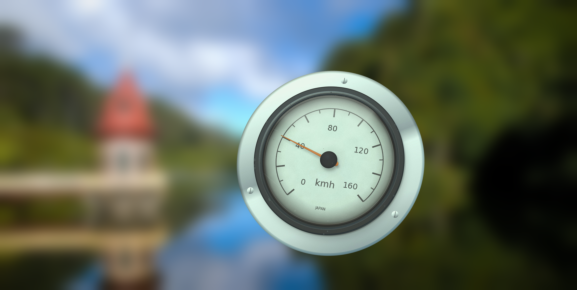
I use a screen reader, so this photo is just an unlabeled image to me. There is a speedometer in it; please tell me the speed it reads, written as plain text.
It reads 40 km/h
